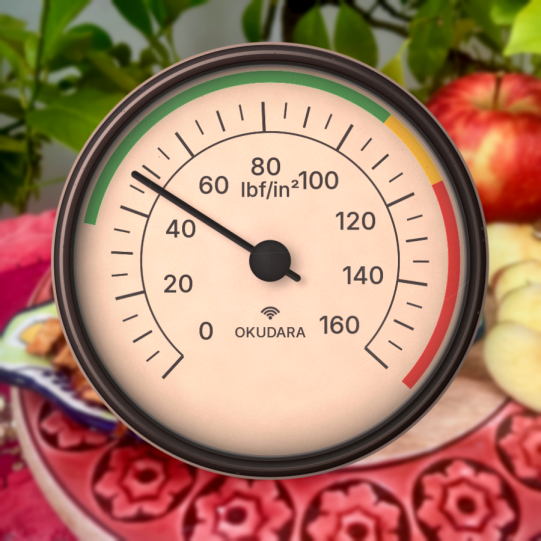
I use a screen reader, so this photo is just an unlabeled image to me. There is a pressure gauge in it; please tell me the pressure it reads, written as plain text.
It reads 47.5 psi
